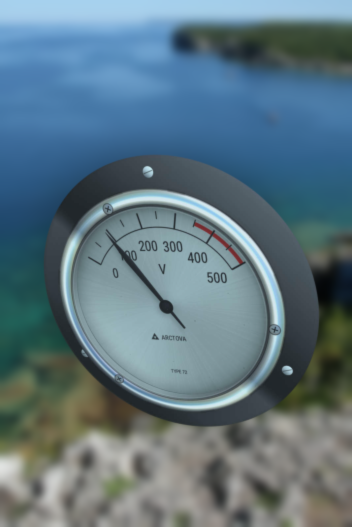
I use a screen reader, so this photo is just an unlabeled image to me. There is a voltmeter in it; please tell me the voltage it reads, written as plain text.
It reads 100 V
